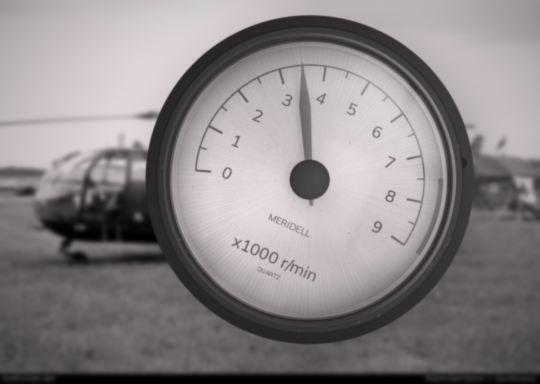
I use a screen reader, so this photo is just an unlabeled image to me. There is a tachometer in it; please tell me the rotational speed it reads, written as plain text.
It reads 3500 rpm
